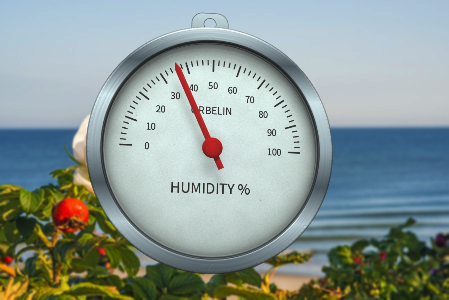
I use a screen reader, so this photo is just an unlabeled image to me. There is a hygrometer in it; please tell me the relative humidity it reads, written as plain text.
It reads 36 %
